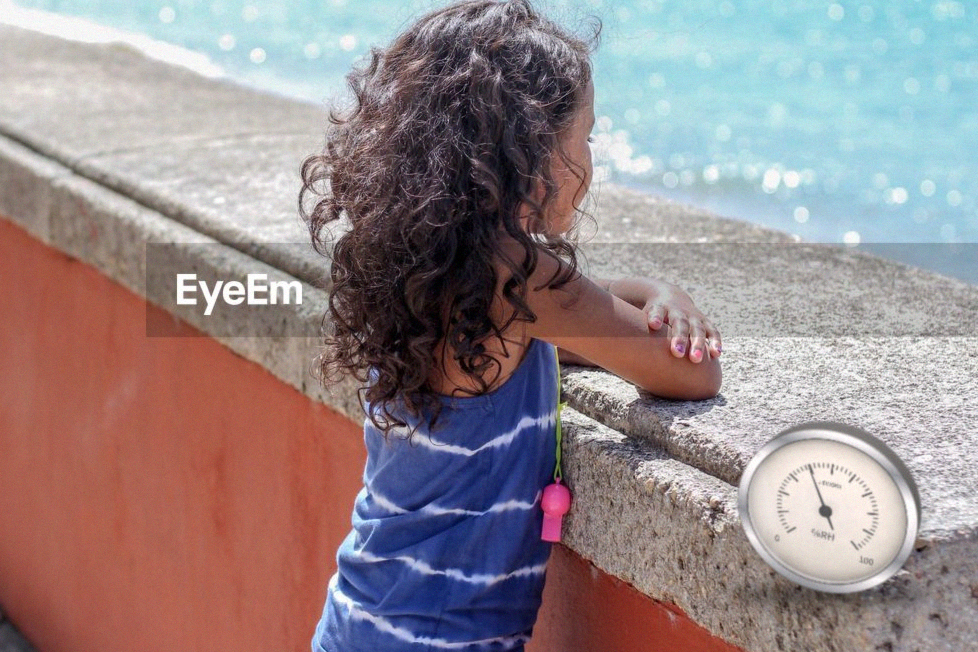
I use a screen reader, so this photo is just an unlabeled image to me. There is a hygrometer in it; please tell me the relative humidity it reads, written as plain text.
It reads 40 %
